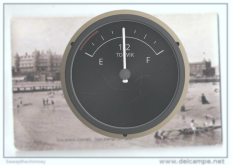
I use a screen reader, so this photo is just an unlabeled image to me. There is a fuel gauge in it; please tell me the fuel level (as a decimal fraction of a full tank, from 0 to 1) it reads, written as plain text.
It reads 0.5
